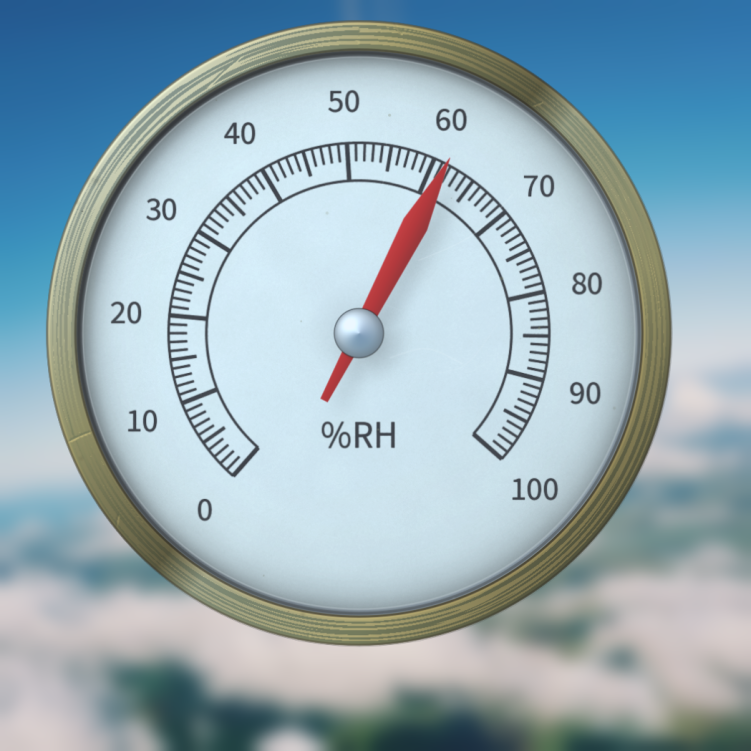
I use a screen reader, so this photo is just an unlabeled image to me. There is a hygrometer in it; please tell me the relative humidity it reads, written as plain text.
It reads 61.5 %
